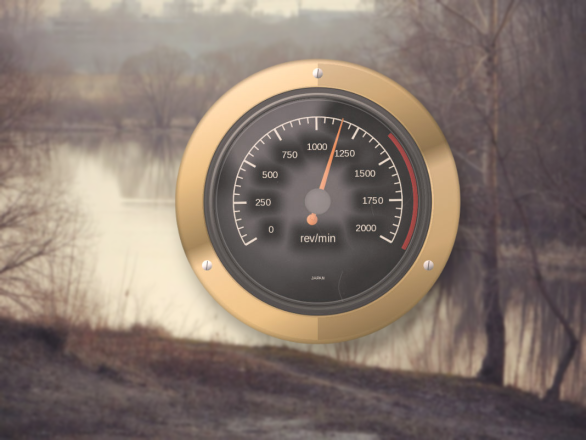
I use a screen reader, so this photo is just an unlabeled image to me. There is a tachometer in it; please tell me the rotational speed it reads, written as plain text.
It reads 1150 rpm
